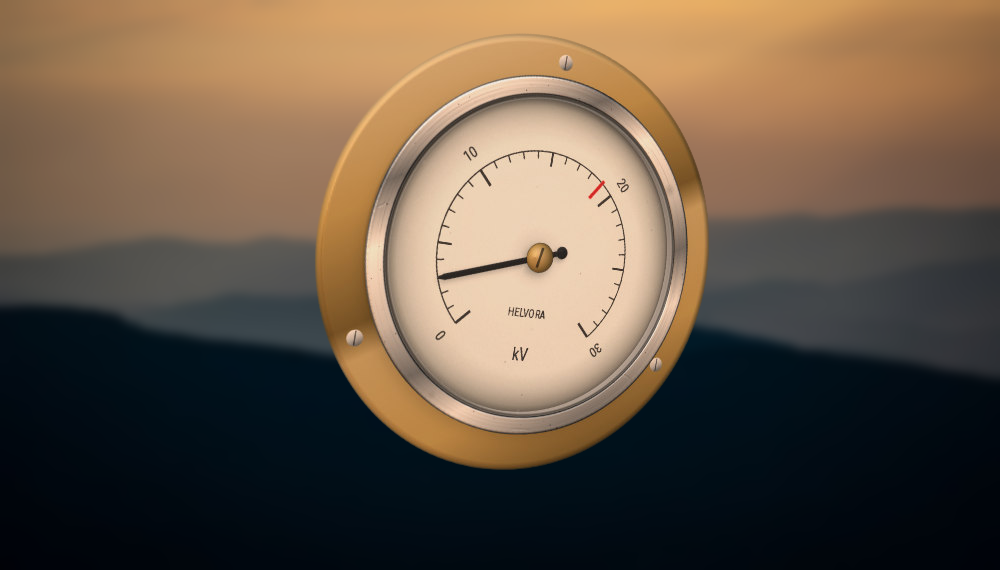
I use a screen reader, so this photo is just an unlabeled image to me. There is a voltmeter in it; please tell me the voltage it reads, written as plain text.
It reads 3 kV
